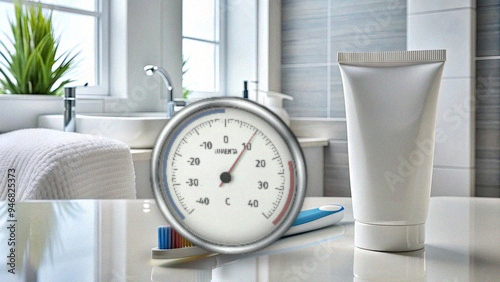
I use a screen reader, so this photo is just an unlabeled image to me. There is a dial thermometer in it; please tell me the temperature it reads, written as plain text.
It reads 10 °C
